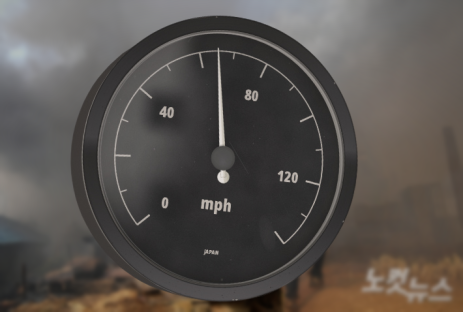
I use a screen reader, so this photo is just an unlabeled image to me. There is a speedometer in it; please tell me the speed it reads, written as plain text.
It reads 65 mph
